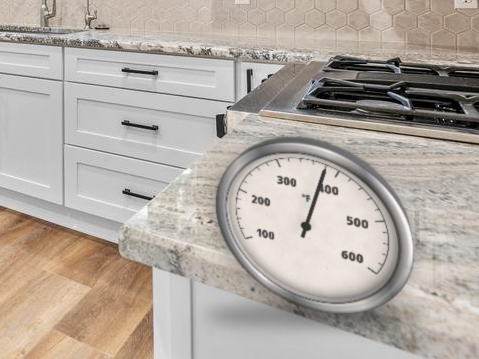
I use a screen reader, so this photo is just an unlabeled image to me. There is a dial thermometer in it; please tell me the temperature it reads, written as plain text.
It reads 380 °F
